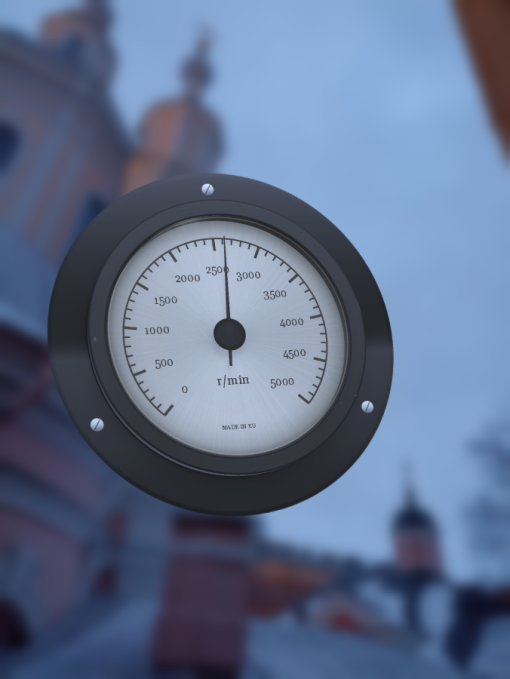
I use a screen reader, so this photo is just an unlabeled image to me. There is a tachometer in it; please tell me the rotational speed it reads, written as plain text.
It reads 2600 rpm
